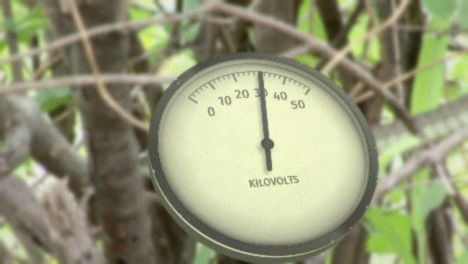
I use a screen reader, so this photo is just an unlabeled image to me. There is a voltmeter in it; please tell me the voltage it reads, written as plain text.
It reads 30 kV
